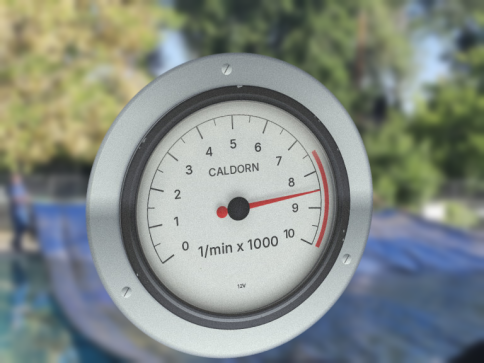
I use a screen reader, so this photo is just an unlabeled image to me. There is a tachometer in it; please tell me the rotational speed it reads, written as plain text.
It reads 8500 rpm
